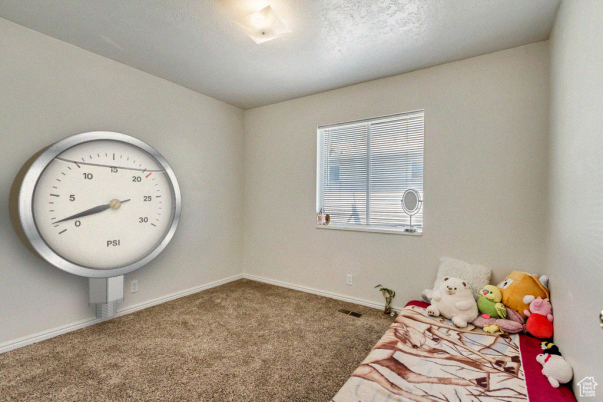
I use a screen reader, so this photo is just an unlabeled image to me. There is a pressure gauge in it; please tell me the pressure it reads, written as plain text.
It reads 1.5 psi
